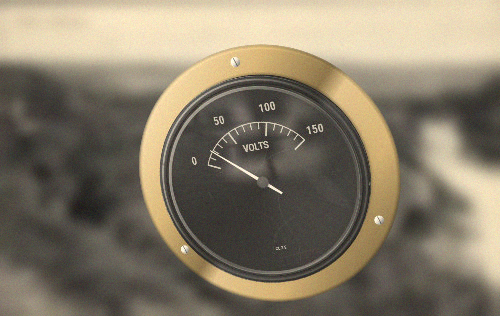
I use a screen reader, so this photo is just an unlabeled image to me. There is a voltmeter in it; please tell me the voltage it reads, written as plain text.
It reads 20 V
